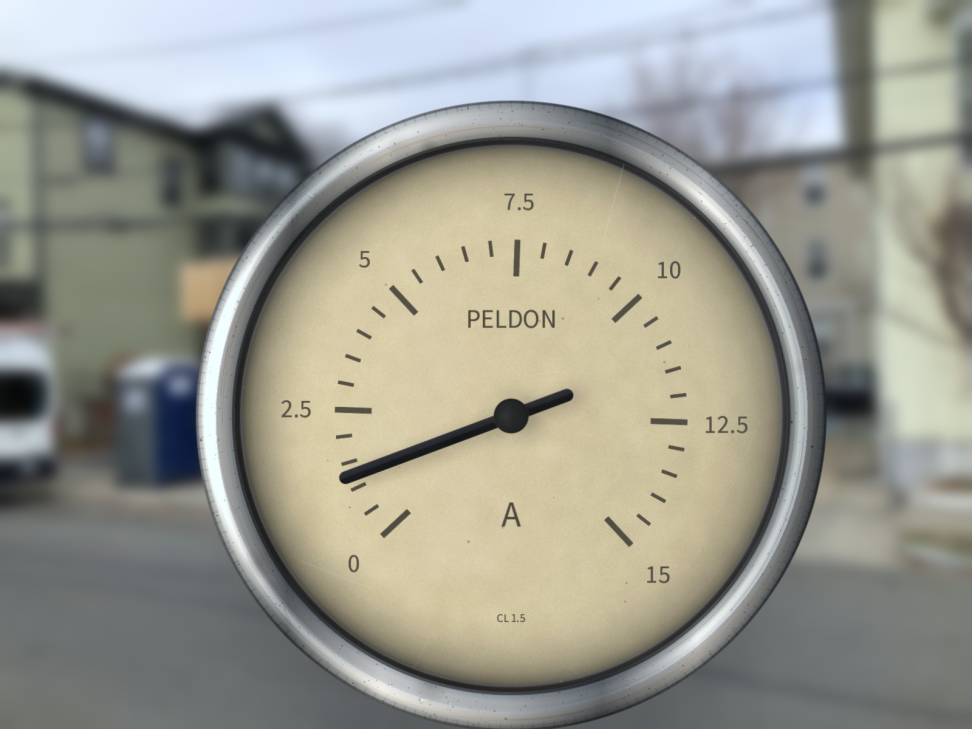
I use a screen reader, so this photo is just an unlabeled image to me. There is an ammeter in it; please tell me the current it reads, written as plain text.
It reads 1.25 A
